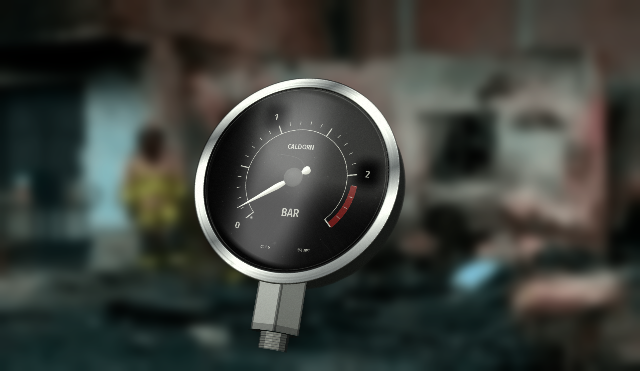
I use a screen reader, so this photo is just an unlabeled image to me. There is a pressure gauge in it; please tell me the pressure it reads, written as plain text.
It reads 0.1 bar
